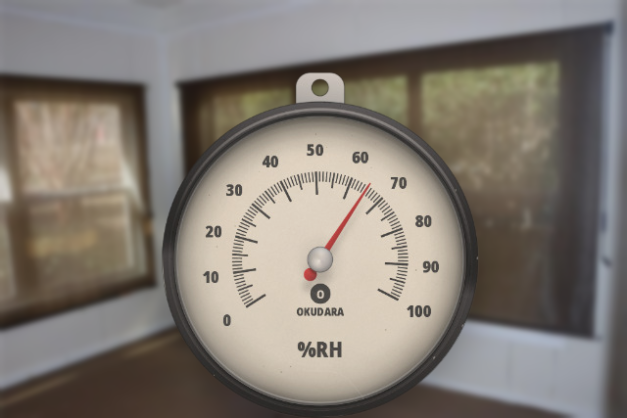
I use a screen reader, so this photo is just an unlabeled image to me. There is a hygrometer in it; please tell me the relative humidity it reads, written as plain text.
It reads 65 %
